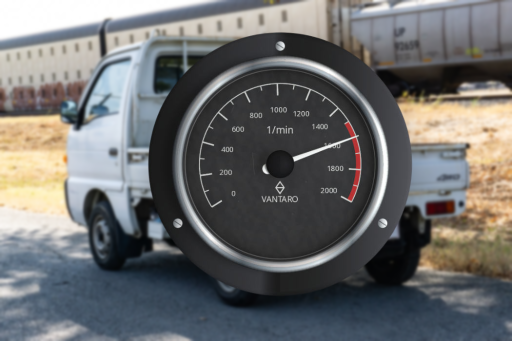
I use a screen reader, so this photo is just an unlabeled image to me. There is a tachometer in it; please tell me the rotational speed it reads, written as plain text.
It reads 1600 rpm
